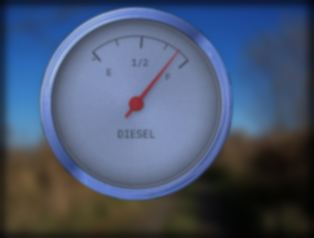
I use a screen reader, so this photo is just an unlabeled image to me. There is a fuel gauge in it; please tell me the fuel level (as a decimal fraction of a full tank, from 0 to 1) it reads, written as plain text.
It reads 0.875
